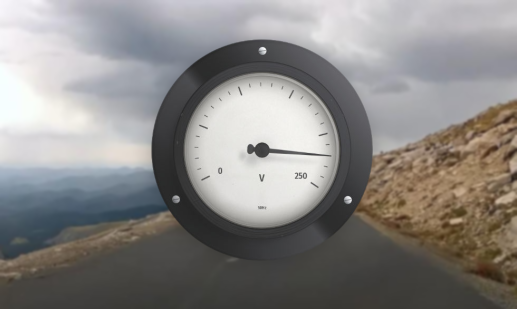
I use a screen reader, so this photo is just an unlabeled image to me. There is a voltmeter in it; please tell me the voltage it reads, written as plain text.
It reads 220 V
